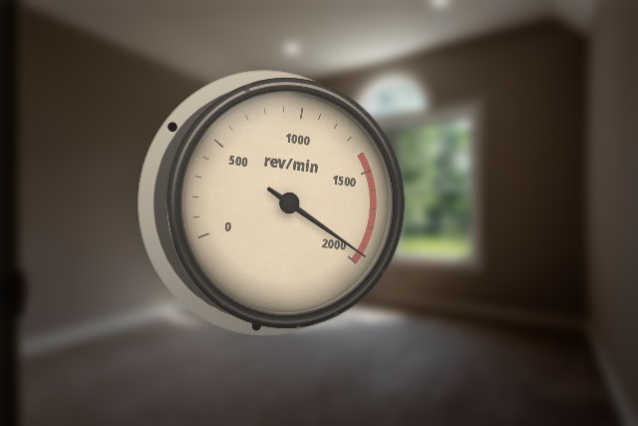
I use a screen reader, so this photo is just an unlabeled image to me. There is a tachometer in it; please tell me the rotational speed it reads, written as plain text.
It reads 1950 rpm
